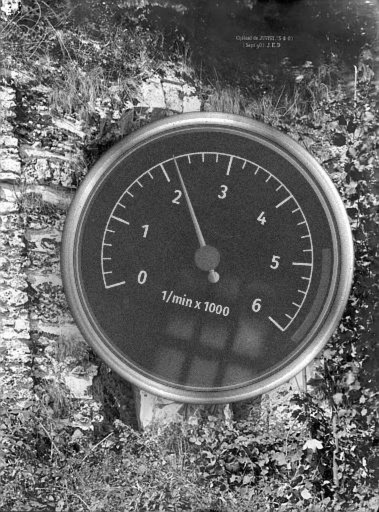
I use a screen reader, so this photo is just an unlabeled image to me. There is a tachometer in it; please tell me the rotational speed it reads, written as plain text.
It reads 2200 rpm
